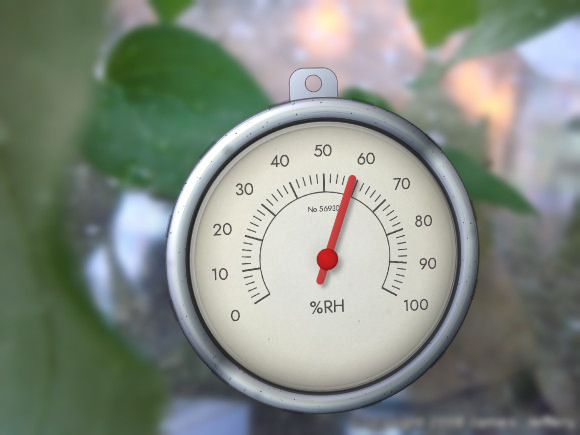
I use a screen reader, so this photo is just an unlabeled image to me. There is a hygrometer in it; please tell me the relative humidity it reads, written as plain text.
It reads 58 %
